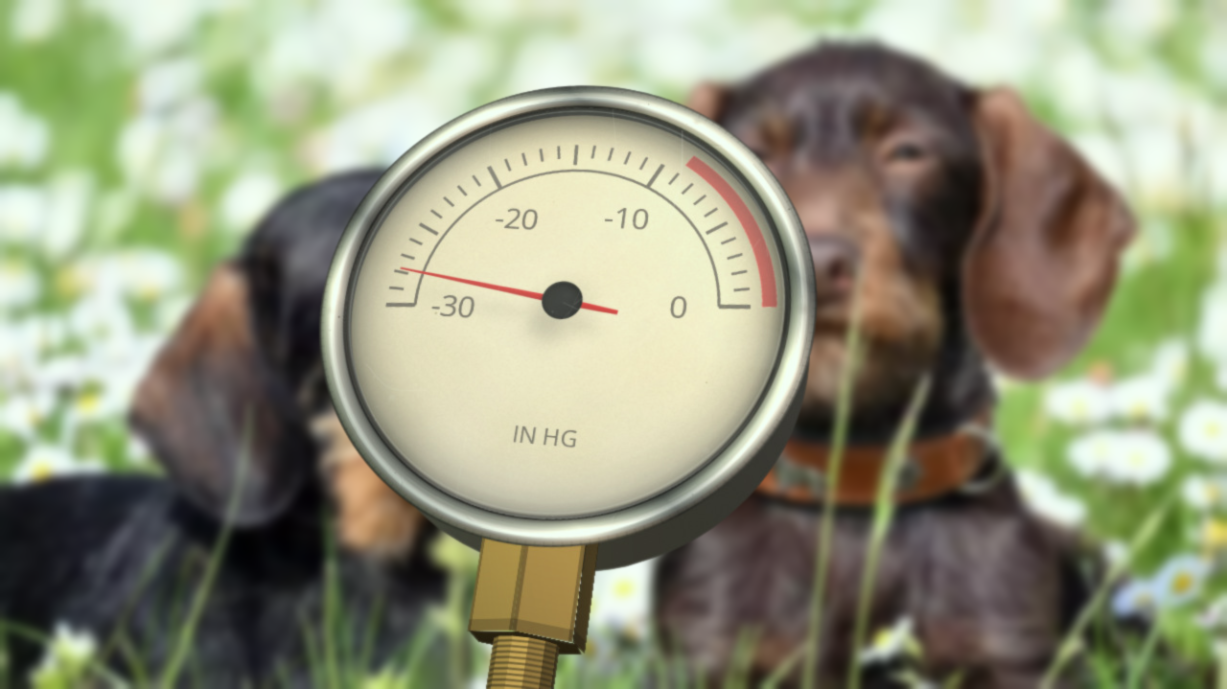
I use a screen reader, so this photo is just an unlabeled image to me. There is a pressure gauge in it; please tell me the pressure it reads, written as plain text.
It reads -28 inHg
